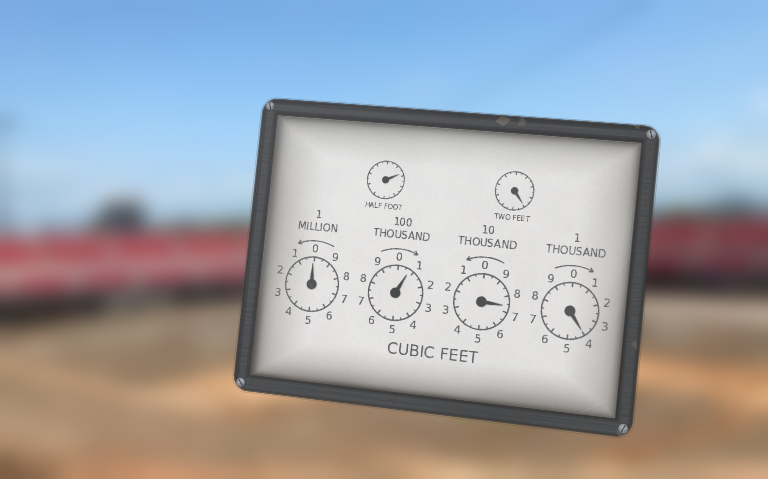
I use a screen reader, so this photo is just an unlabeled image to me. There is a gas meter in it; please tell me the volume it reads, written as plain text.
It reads 7400 ft³
